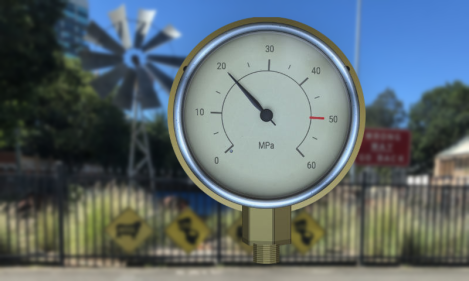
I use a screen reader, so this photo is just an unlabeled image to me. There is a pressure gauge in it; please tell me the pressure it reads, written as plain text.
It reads 20 MPa
